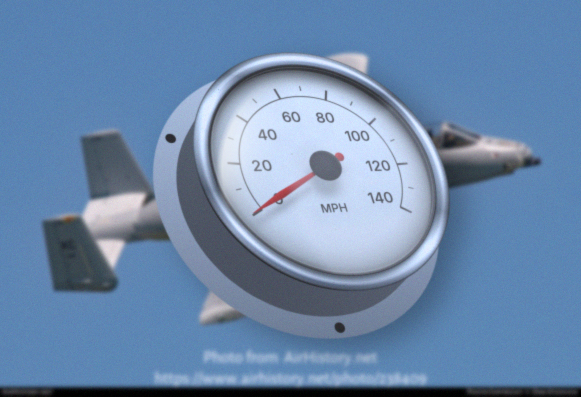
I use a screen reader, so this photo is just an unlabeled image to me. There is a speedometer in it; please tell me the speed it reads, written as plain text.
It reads 0 mph
